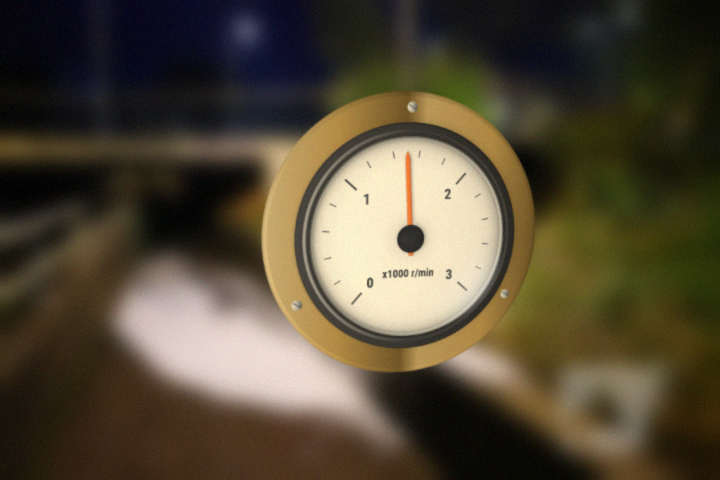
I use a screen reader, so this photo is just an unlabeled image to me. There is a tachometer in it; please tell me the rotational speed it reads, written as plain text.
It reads 1500 rpm
